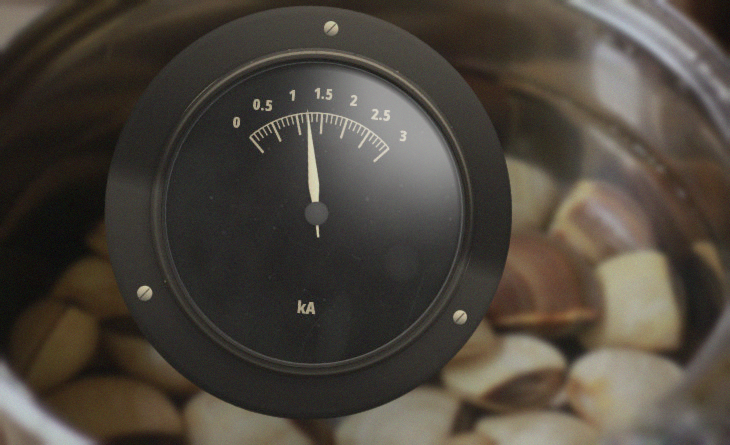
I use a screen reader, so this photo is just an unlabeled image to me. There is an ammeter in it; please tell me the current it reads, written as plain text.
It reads 1.2 kA
